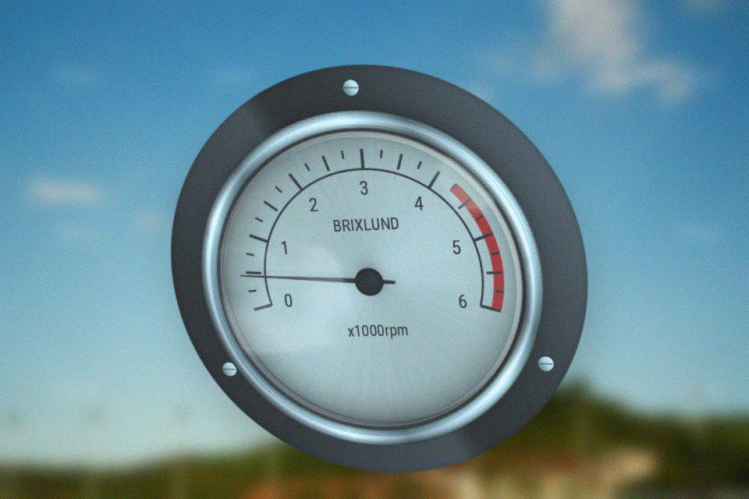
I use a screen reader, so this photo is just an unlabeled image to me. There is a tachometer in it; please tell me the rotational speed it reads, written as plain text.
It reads 500 rpm
